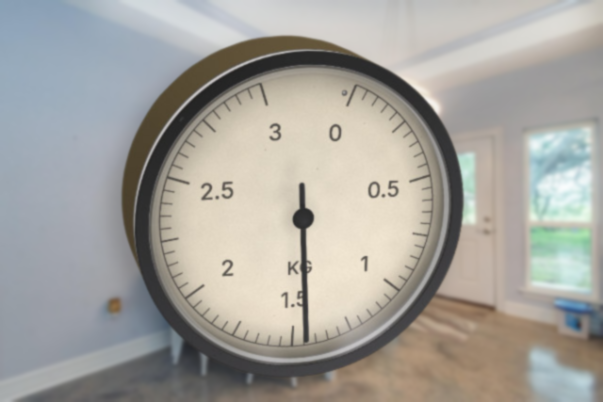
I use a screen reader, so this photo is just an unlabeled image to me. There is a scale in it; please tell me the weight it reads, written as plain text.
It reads 1.45 kg
